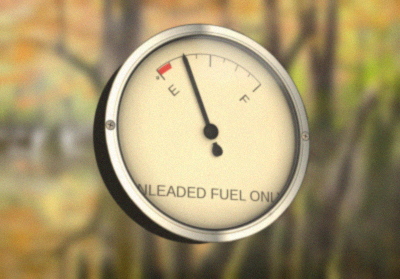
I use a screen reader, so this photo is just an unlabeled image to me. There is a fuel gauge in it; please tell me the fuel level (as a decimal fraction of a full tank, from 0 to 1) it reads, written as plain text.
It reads 0.25
